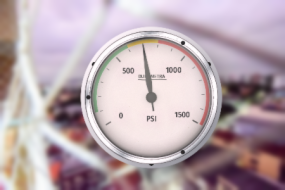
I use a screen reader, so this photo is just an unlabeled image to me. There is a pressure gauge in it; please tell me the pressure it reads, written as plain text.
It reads 700 psi
